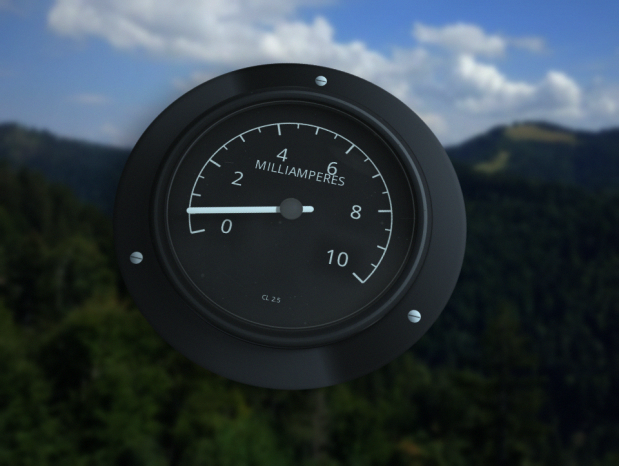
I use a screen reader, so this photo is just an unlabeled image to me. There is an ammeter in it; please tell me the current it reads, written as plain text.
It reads 0.5 mA
